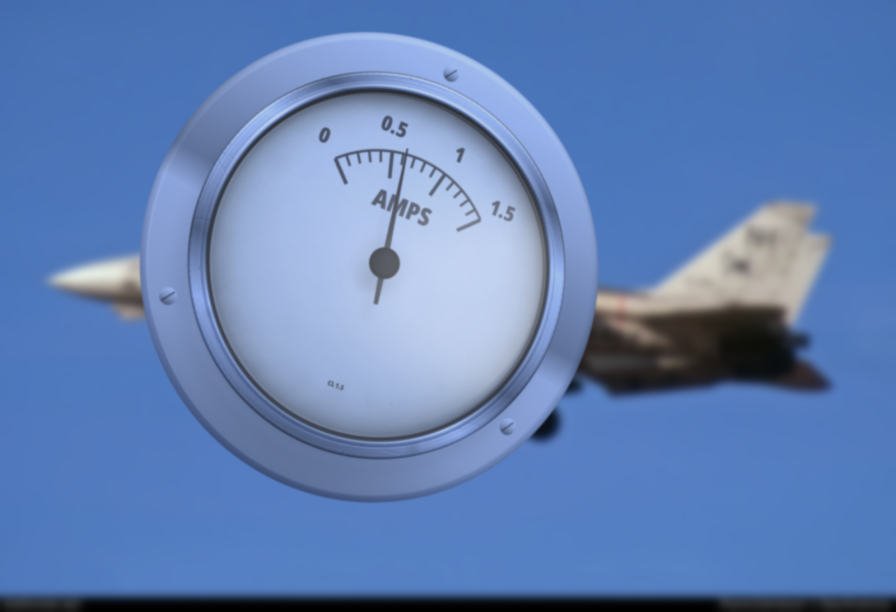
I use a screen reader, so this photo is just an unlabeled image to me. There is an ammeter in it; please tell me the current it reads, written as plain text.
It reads 0.6 A
